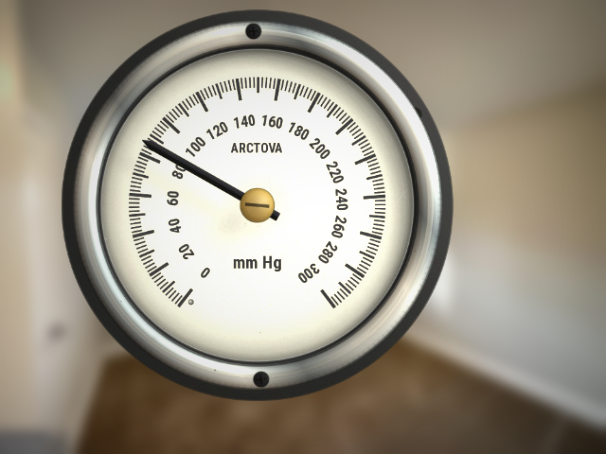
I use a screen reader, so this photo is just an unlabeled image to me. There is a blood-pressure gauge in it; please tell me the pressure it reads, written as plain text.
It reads 86 mmHg
